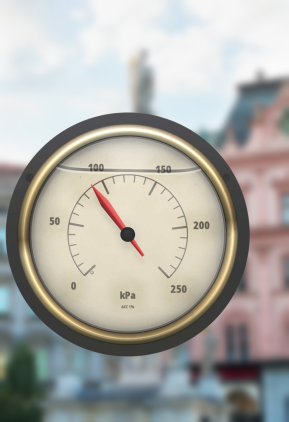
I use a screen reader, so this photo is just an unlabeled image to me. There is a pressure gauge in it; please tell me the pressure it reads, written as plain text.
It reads 90 kPa
